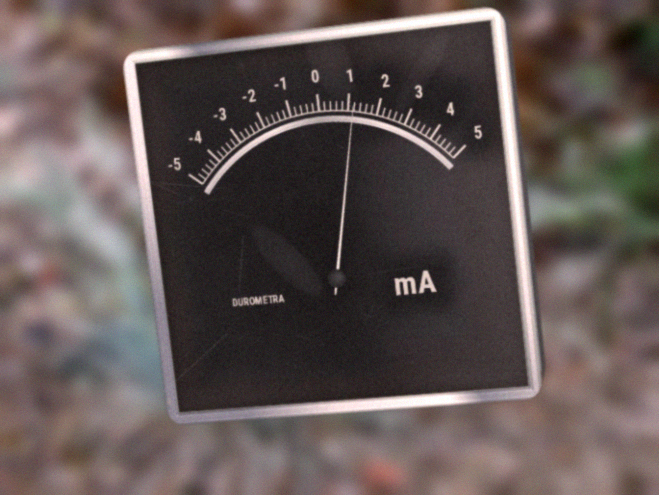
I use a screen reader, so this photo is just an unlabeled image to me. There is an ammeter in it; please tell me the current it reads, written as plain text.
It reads 1.2 mA
